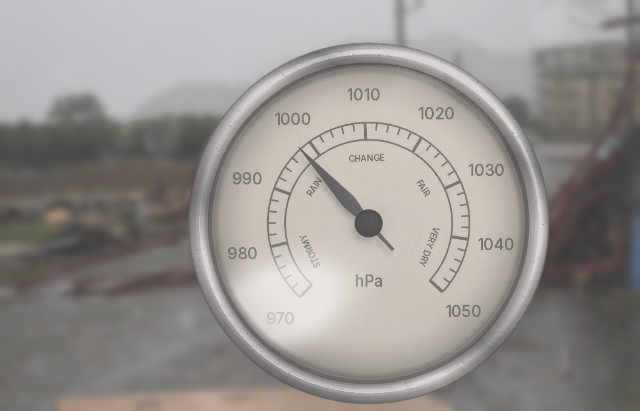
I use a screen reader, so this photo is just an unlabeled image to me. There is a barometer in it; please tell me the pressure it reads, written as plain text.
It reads 998 hPa
